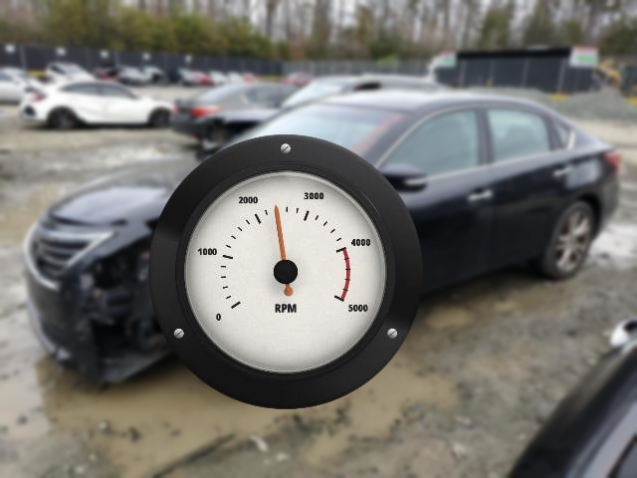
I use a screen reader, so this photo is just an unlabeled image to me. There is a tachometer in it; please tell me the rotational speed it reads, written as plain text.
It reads 2400 rpm
